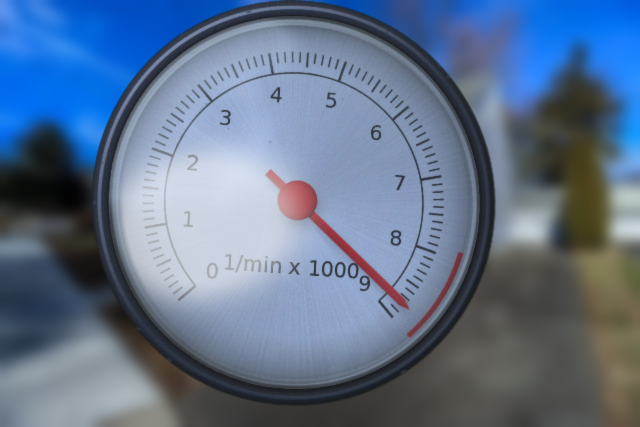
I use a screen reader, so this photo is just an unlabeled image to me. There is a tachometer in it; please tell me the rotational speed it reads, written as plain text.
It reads 8800 rpm
